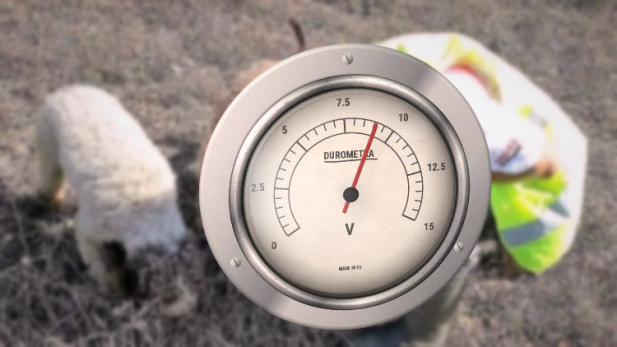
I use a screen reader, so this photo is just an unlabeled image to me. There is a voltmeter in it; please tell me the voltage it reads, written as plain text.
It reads 9 V
